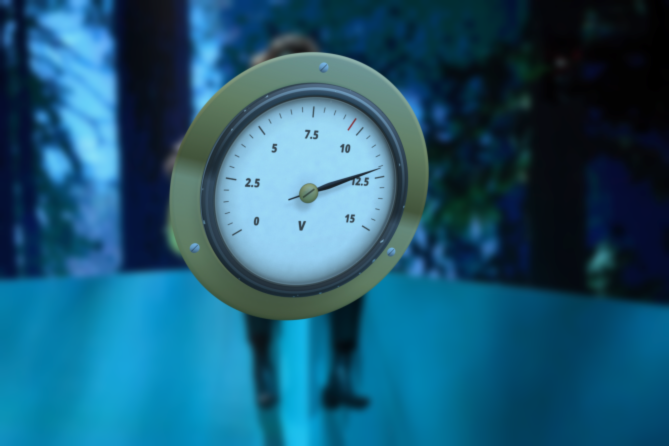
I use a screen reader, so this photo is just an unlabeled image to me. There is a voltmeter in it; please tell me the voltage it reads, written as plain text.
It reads 12 V
